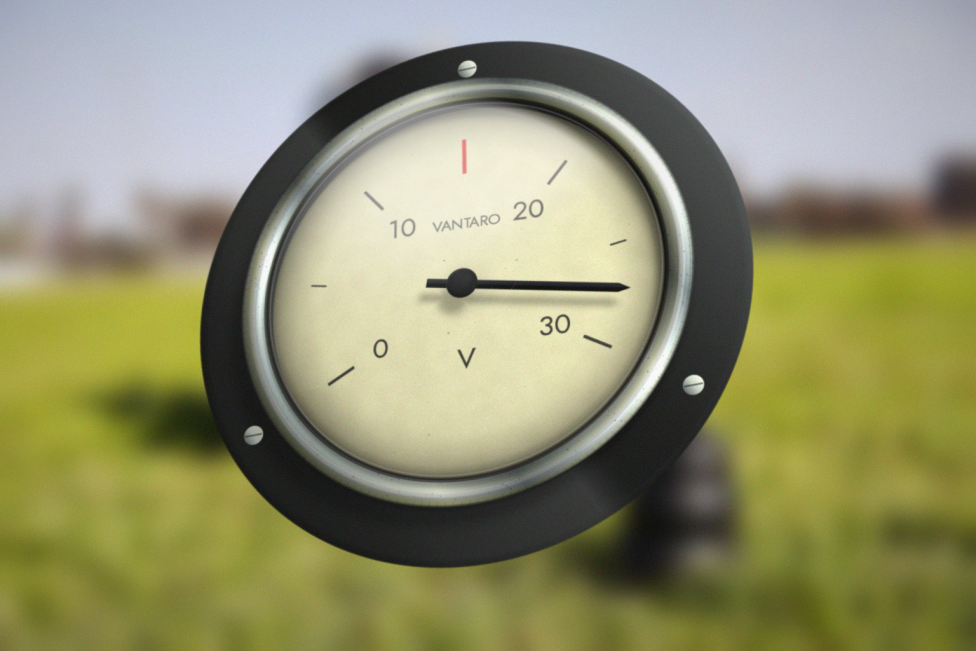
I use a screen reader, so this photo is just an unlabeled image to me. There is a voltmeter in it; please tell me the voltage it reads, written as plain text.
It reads 27.5 V
